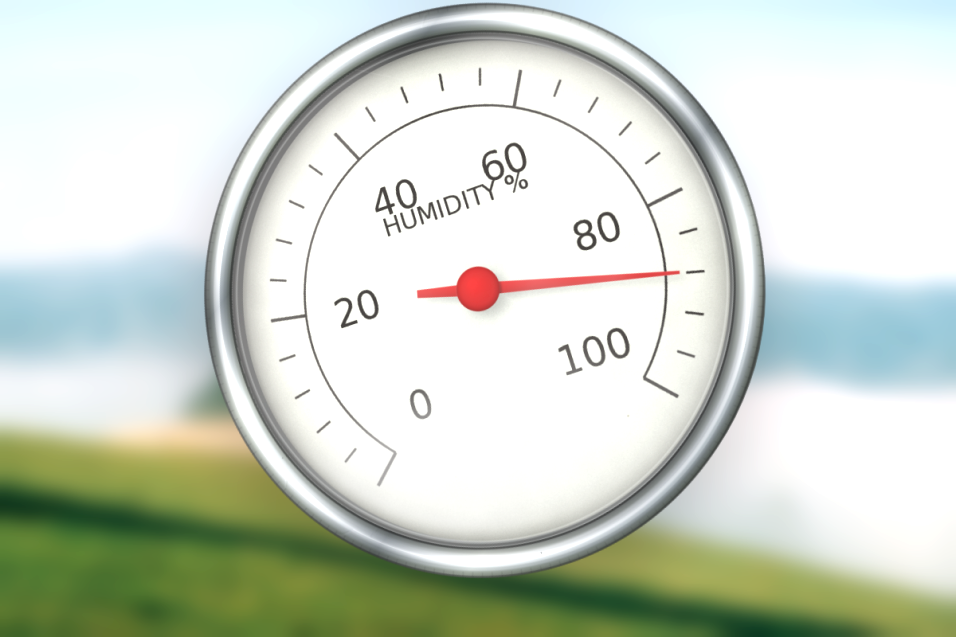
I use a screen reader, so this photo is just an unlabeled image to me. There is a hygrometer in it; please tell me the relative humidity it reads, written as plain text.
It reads 88 %
